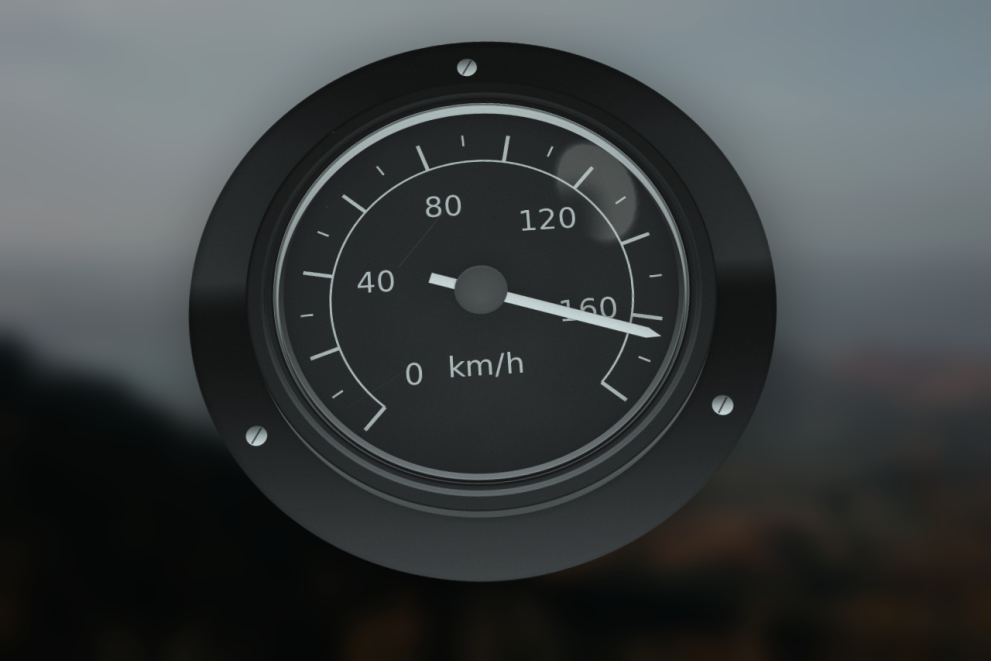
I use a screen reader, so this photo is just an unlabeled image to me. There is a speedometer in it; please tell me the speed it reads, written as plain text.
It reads 165 km/h
